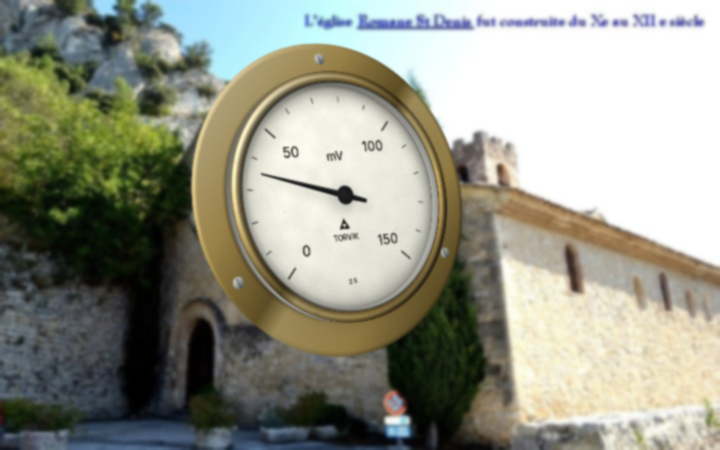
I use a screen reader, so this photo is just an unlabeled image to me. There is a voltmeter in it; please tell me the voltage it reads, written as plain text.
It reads 35 mV
